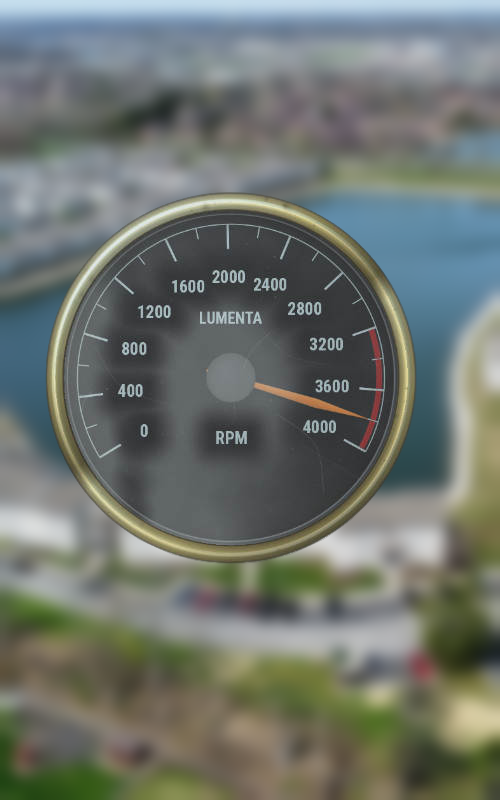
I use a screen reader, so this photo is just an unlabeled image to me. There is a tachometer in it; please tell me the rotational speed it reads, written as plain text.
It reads 3800 rpm
